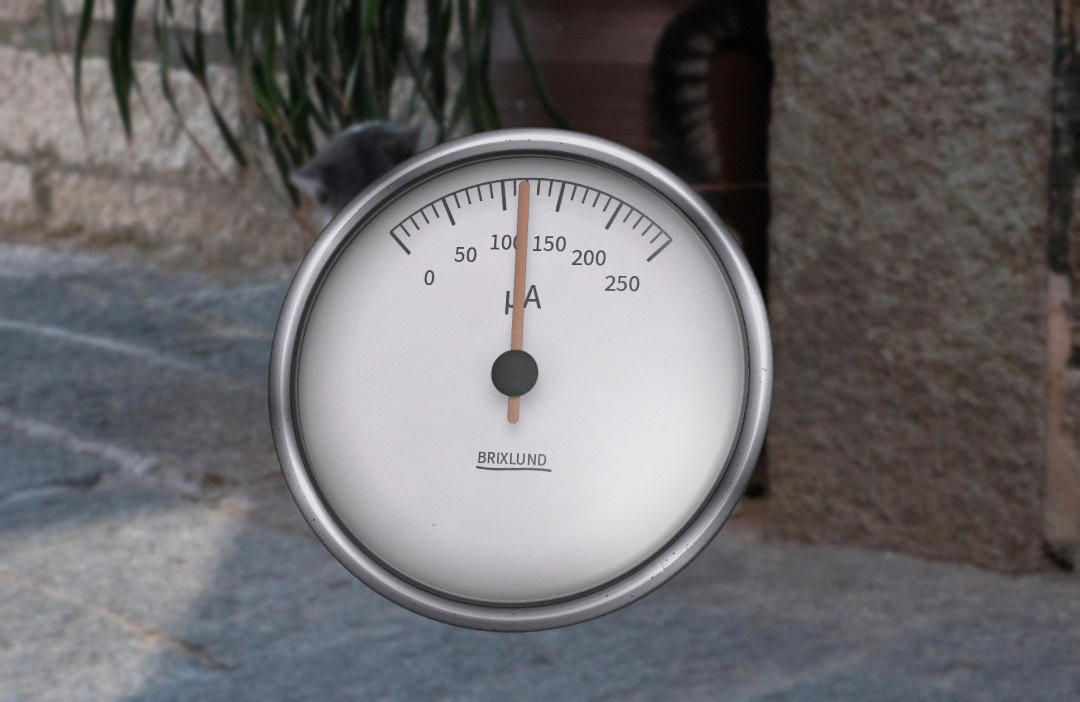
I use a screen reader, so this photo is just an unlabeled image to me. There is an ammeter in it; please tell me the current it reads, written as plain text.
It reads 120 µA
